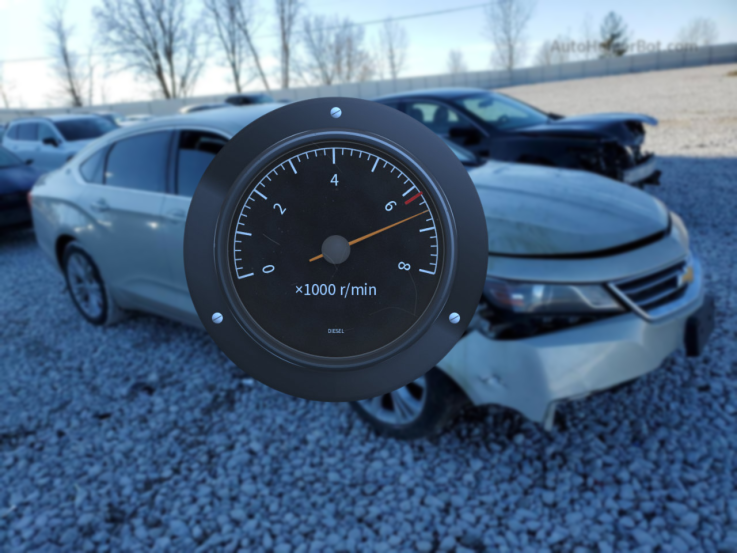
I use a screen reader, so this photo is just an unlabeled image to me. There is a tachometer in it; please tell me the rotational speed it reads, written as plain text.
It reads 6600 rpm
